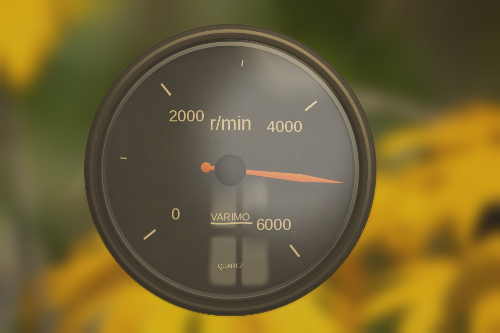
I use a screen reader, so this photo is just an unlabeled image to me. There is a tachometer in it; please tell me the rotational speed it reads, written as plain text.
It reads 5000 rpm
